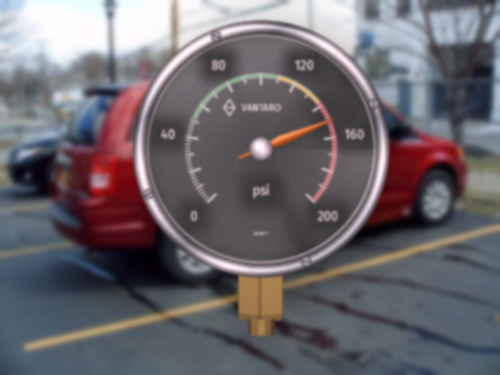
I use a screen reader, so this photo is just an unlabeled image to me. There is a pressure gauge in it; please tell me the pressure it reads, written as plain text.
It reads 150 psi
